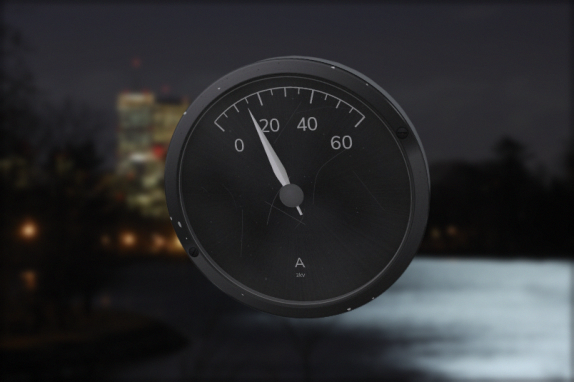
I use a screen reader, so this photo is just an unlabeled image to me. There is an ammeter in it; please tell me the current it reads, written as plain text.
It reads 15 A
